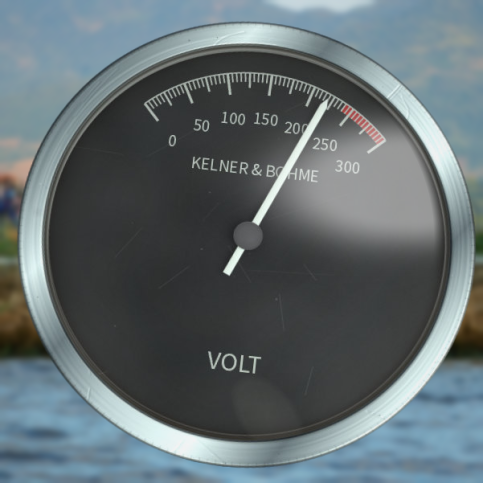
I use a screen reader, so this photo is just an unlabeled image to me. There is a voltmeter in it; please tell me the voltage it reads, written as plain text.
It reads 220 V
